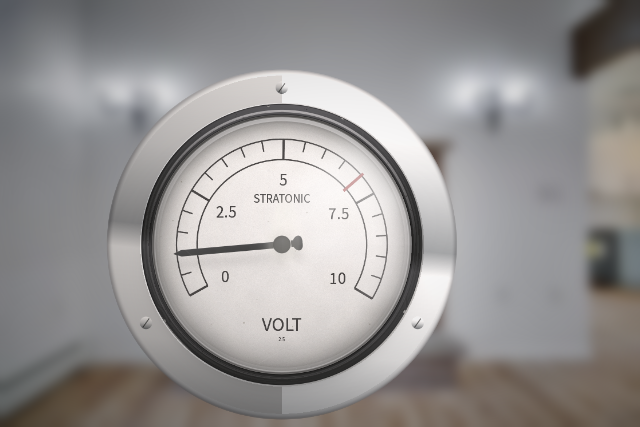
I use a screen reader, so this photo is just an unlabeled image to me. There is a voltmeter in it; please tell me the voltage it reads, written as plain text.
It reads 1 V
